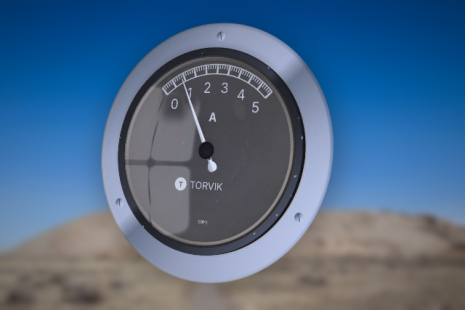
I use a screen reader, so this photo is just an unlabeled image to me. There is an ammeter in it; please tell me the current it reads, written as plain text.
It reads 1 A
